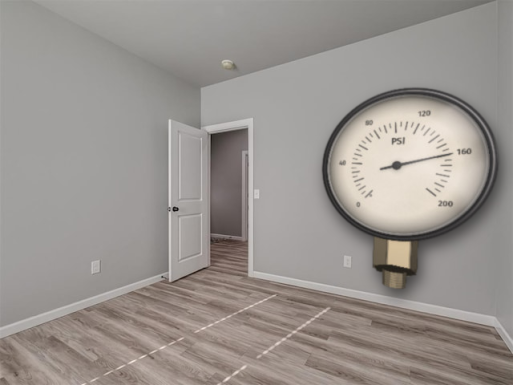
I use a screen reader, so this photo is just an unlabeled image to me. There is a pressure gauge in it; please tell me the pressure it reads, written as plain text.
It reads 160 psi
